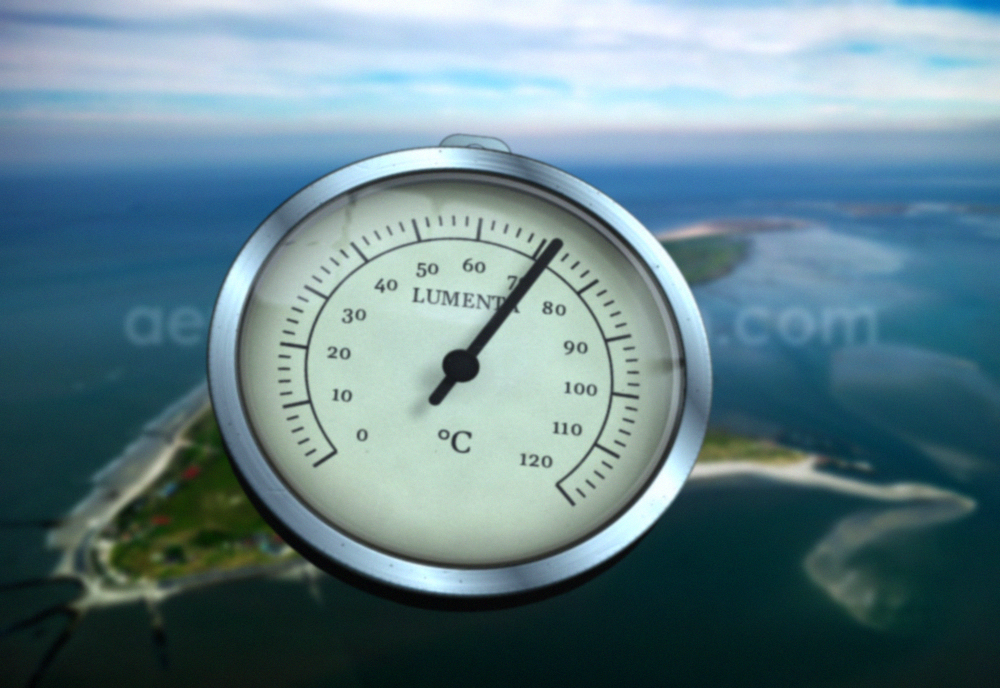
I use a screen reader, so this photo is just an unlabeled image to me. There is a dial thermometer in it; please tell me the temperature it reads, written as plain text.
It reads 72 °C
